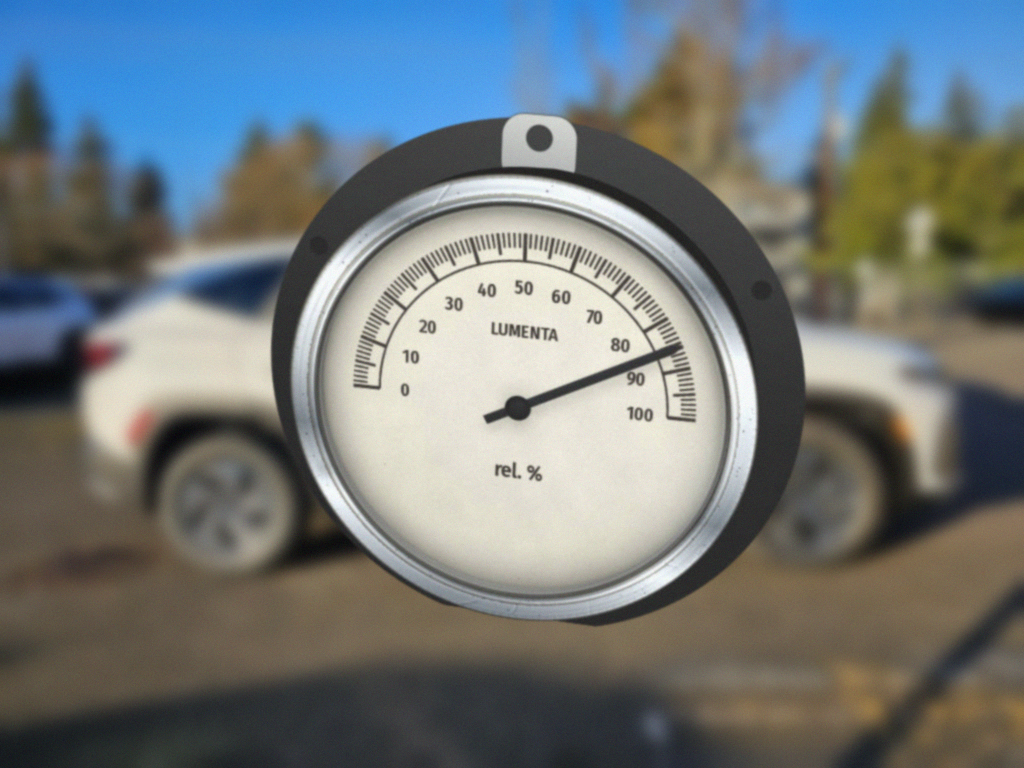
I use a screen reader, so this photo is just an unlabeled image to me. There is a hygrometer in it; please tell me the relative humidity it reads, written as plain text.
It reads 85 %
